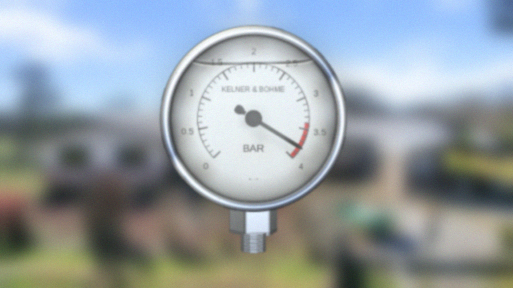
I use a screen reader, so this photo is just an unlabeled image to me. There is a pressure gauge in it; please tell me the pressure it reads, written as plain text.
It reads 3.8 bar
